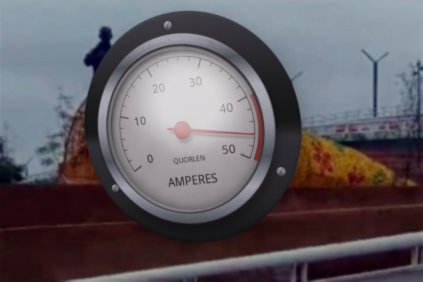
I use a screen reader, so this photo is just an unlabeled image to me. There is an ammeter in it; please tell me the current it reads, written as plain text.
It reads 46 A
